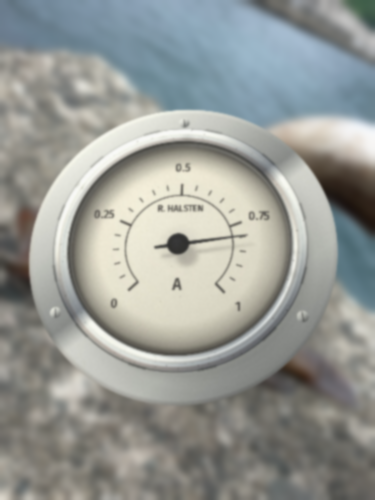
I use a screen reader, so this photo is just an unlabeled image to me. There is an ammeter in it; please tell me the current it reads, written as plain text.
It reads 0.8 A
